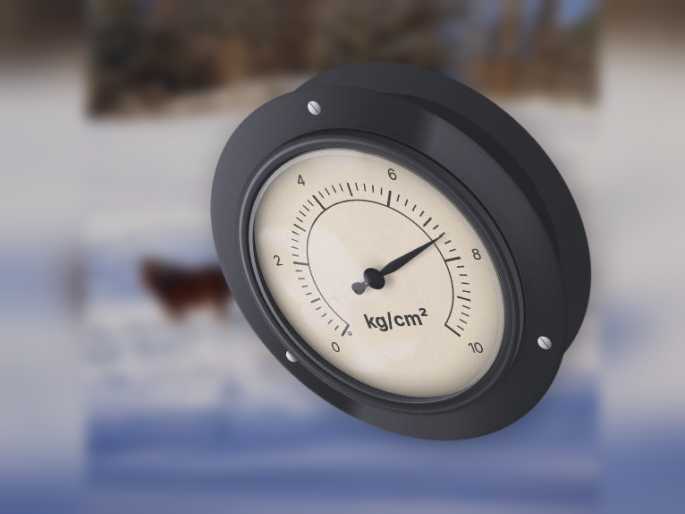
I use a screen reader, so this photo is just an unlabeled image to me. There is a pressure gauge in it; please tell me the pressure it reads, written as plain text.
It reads 7.4 kg/cm²
